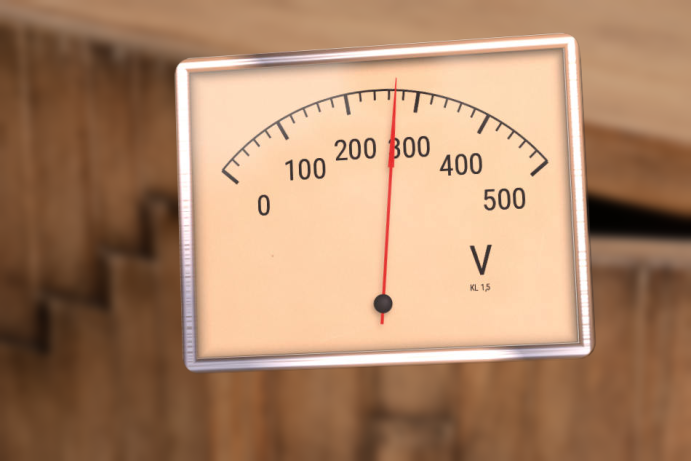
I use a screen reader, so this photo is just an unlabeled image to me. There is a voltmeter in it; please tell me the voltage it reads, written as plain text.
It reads 270 V
